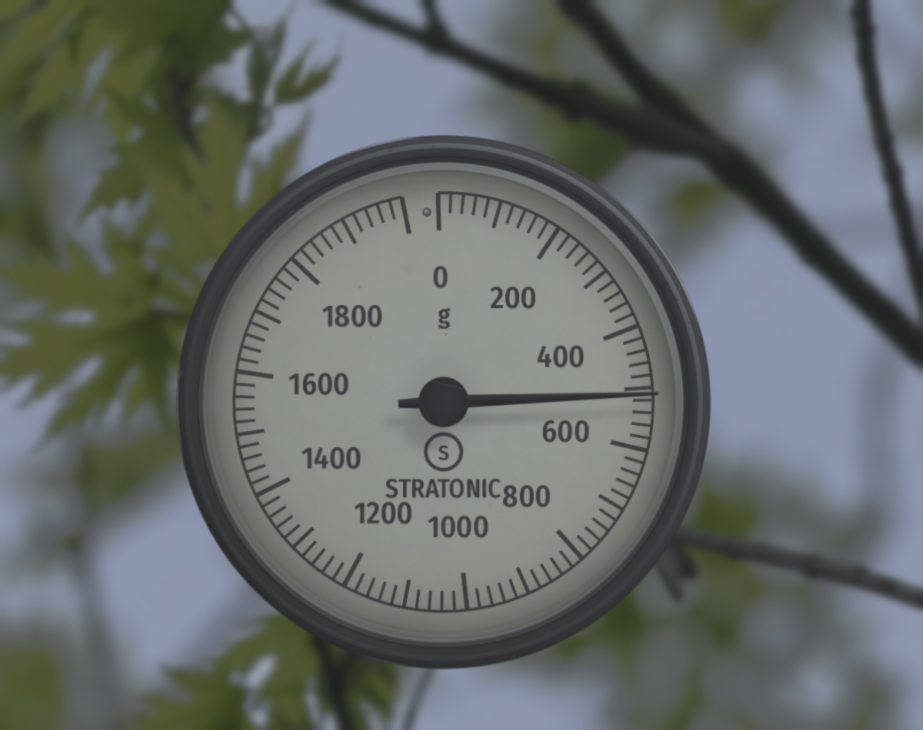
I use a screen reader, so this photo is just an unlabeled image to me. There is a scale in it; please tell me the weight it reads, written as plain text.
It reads 510 g
